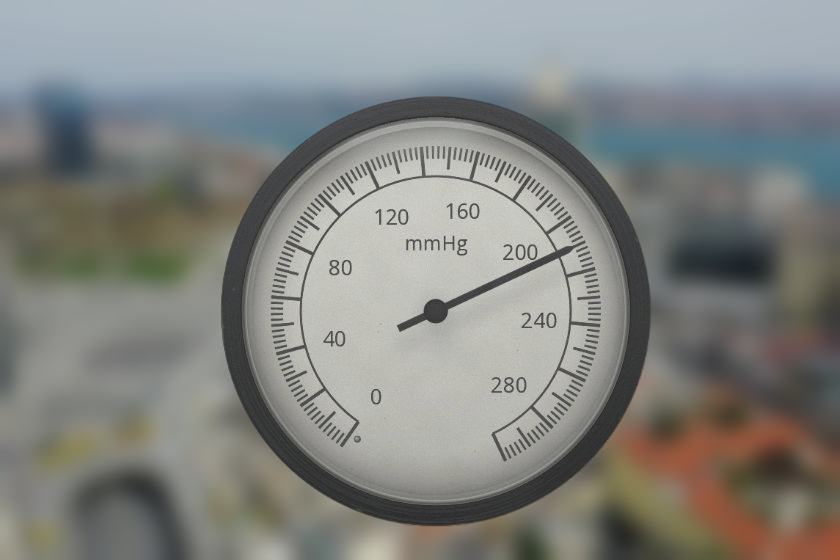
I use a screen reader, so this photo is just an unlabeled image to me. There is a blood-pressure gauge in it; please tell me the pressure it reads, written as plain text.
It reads 210 mmHg
